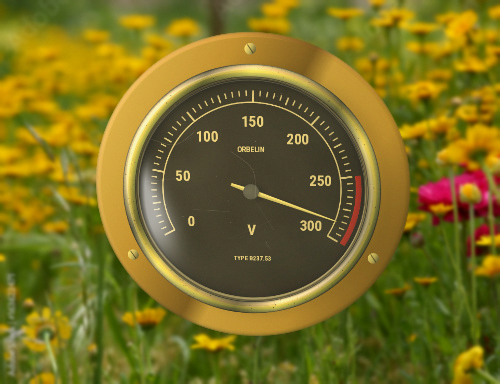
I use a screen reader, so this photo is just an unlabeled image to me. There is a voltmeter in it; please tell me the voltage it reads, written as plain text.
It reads 285 V
